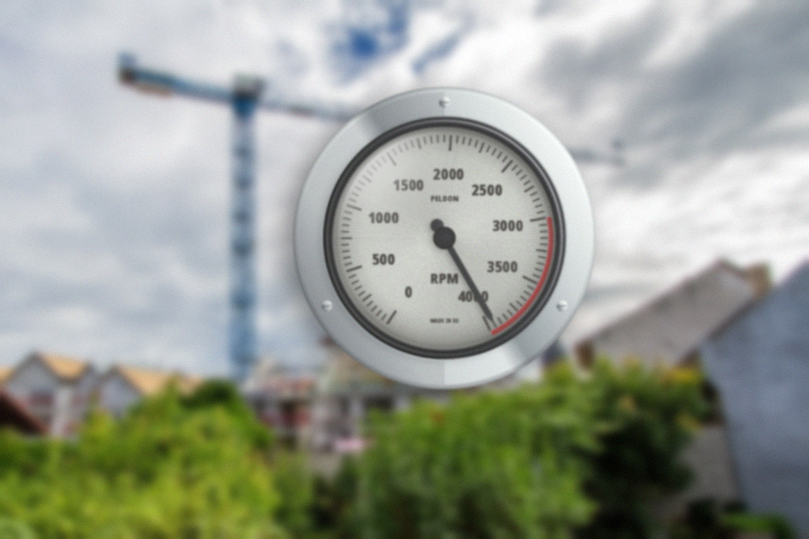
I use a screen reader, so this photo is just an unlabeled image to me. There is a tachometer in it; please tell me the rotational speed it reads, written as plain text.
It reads 3950 rpm
